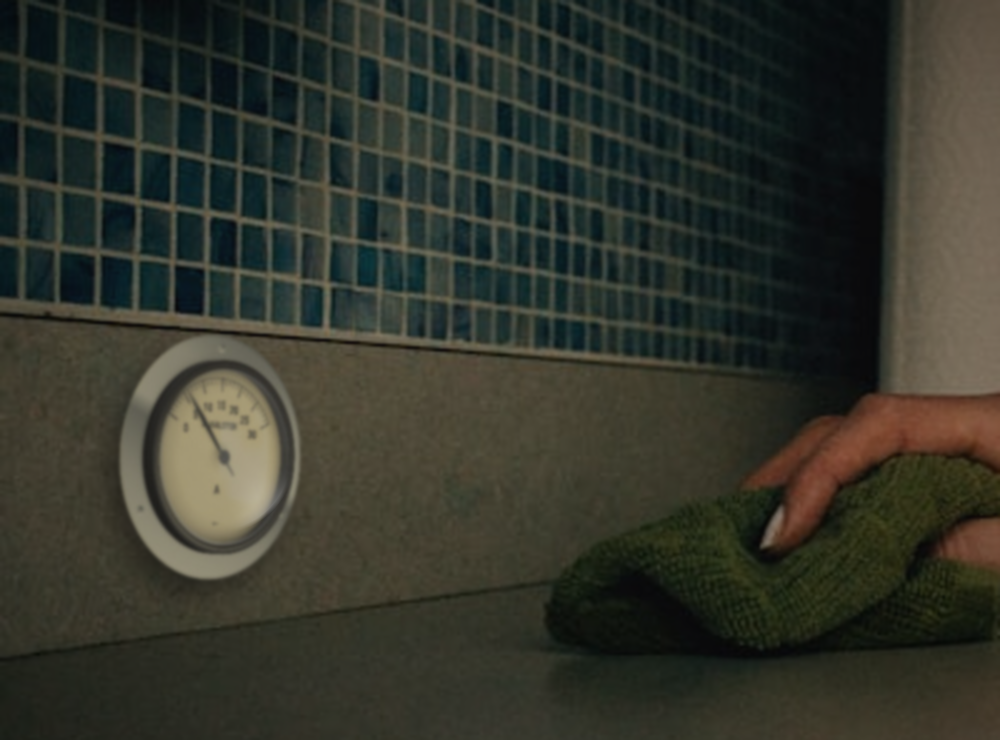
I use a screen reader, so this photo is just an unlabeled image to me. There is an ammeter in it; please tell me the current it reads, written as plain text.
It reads 5 A
